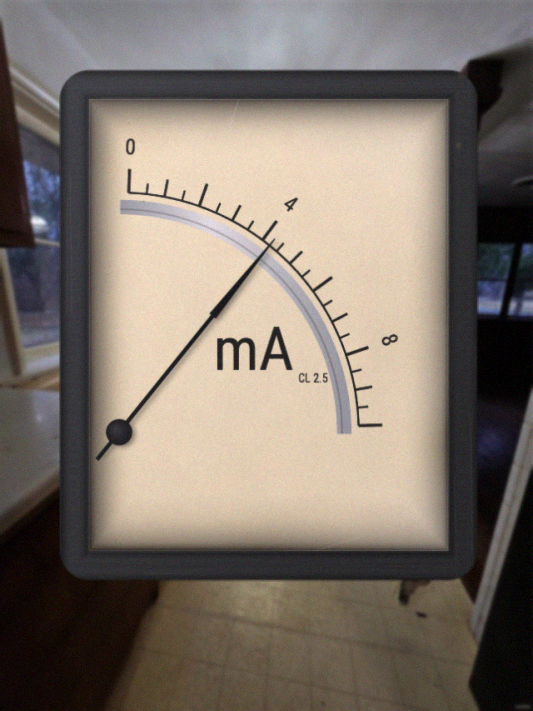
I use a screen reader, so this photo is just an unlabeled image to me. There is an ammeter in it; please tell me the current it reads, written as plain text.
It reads 4.25 mA
